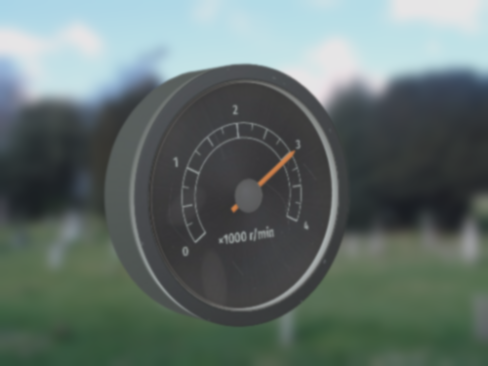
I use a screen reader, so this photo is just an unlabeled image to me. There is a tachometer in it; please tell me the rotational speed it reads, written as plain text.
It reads 3000 rpm
